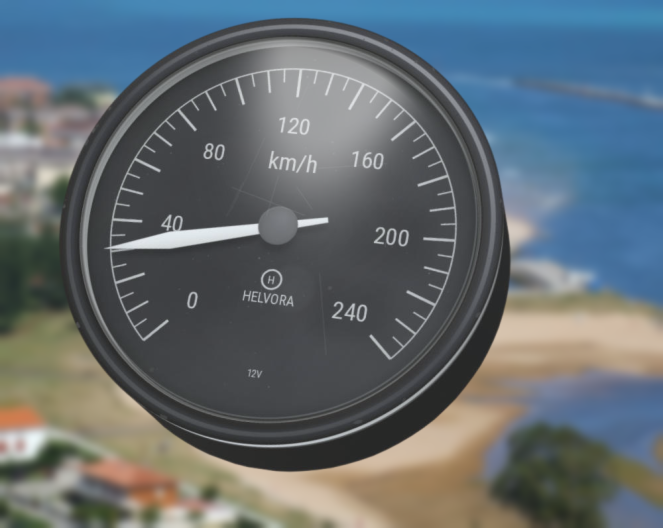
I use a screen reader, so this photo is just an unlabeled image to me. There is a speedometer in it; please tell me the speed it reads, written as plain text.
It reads 30 km/h
